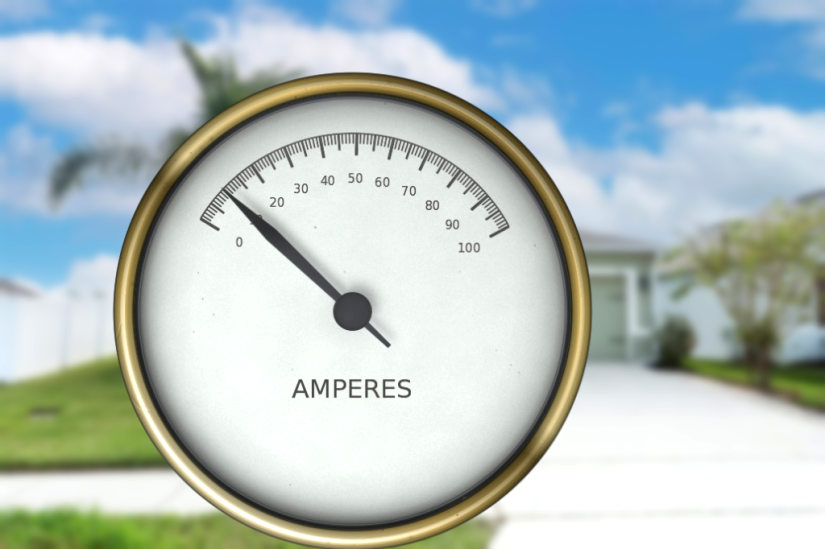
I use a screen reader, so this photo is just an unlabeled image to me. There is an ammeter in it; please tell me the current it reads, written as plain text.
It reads 10 A
